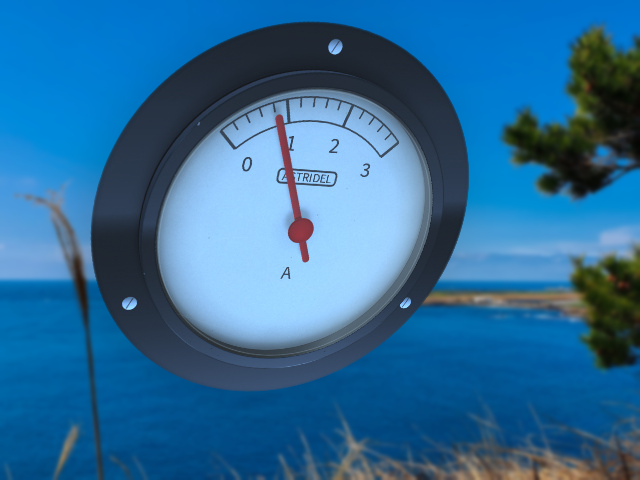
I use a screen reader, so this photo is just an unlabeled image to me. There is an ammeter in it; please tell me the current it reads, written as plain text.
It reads 0.8 A
